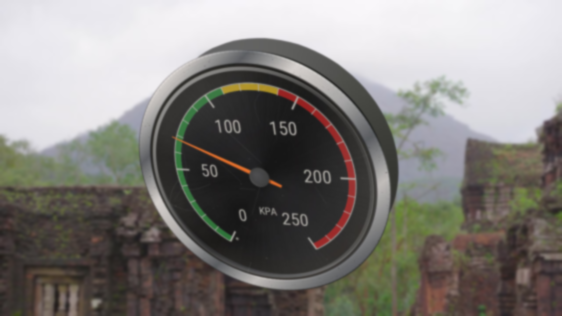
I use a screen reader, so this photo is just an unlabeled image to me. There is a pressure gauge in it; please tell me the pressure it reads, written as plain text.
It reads 70 kPa
